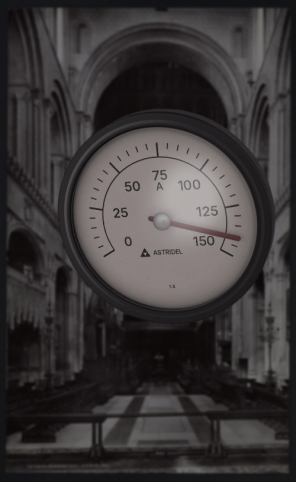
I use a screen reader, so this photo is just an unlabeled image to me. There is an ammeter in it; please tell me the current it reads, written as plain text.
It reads 140 A
